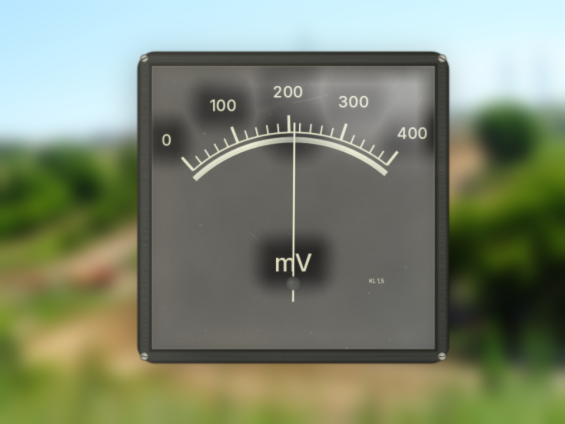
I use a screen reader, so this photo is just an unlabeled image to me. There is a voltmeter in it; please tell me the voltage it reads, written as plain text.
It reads 210 mV
